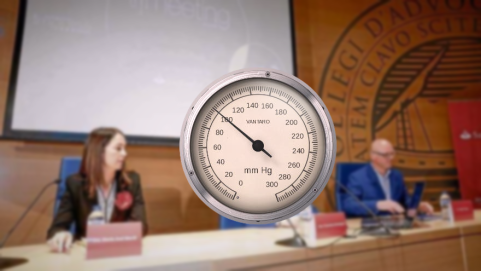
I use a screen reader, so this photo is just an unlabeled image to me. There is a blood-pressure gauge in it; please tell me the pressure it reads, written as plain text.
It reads 100 mmHg
